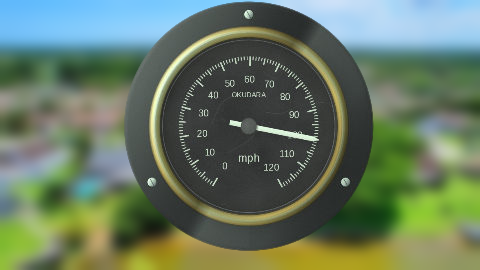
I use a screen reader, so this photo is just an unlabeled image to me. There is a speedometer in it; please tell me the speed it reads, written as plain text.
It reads 100 mph
